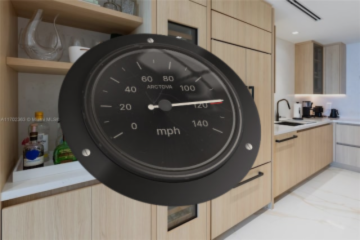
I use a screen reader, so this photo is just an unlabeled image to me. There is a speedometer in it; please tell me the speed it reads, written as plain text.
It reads 120 mph
